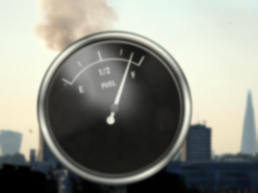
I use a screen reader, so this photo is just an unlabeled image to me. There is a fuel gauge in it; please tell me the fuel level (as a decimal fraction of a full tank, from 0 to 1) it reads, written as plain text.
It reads 0.875
